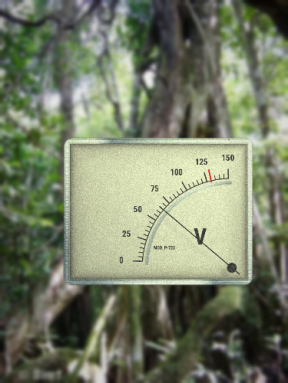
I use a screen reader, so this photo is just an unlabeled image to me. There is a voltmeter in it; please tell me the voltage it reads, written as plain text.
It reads 65 V
